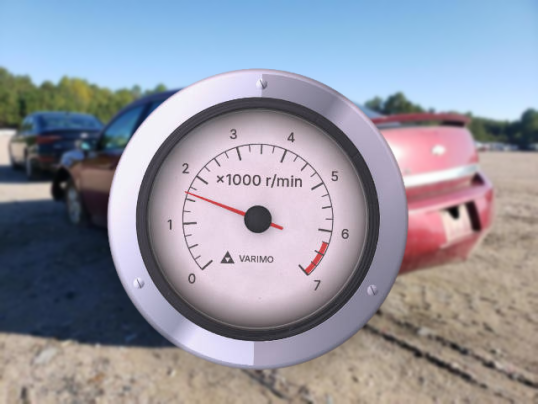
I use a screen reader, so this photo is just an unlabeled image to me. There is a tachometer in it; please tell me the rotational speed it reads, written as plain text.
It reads 1625 rpm
